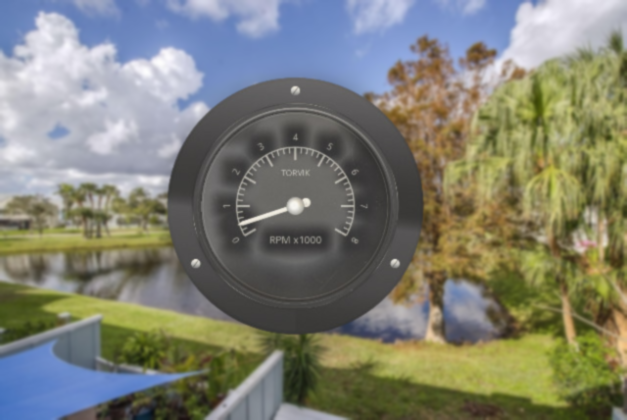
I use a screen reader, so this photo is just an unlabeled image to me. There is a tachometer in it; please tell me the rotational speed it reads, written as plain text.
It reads 400 rpm
